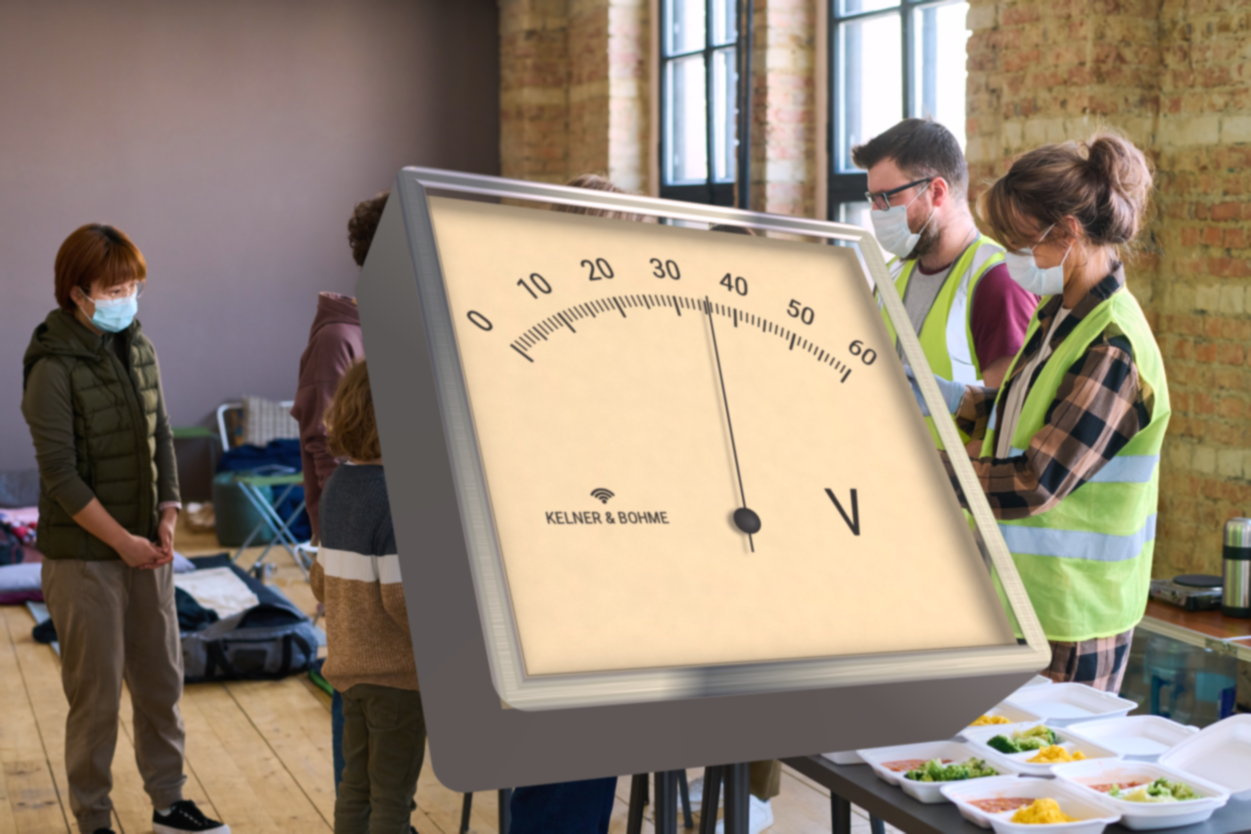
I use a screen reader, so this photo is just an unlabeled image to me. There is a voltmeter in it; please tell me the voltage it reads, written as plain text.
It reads 35 V
